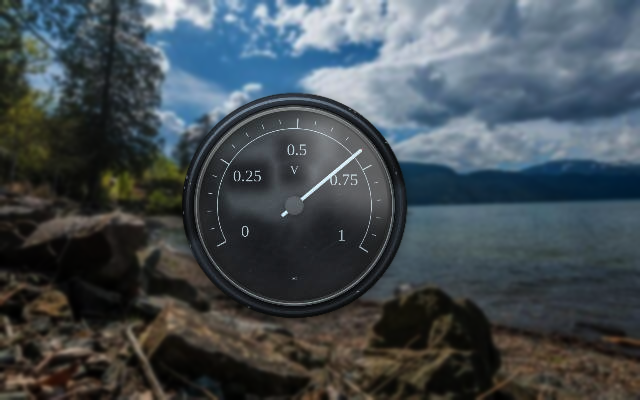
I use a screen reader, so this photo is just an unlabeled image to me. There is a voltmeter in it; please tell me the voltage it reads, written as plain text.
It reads 0.7 V
